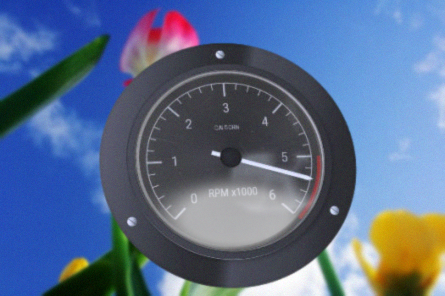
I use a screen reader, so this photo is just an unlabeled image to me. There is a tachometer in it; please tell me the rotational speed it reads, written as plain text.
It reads 5400 rpm
